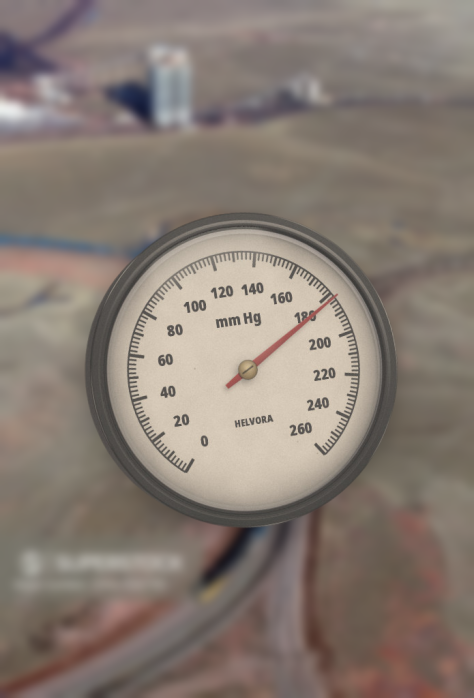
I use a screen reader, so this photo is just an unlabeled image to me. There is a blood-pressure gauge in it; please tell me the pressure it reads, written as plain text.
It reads 182 mmHg
